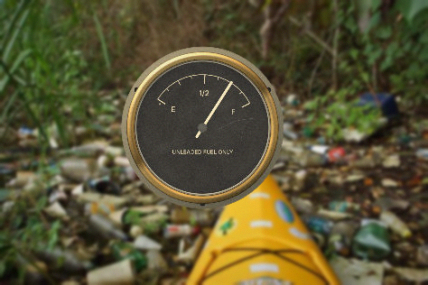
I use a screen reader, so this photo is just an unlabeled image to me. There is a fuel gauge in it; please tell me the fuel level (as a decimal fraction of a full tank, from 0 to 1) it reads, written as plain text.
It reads 0.75
